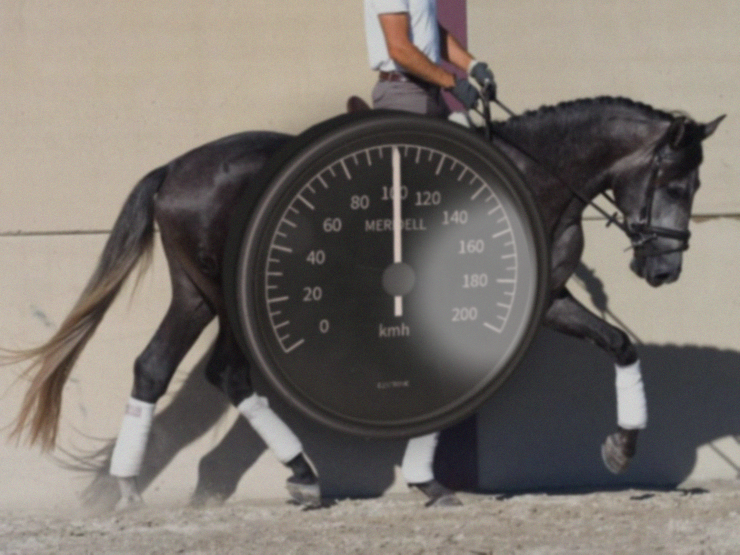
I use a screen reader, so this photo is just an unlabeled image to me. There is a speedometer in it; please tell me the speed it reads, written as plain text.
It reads 100 km/h
